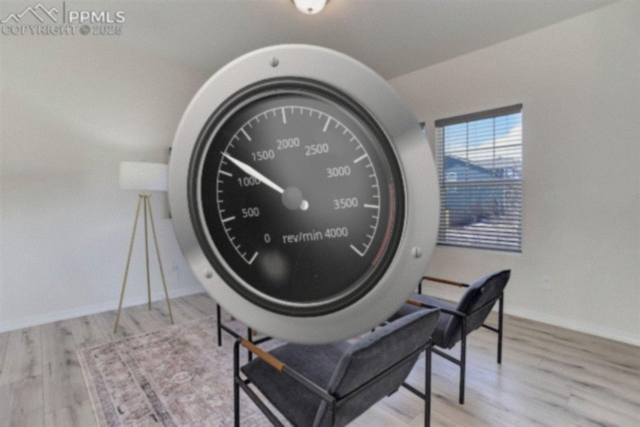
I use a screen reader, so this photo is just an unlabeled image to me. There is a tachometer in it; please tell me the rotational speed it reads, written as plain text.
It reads 1200 rpm
